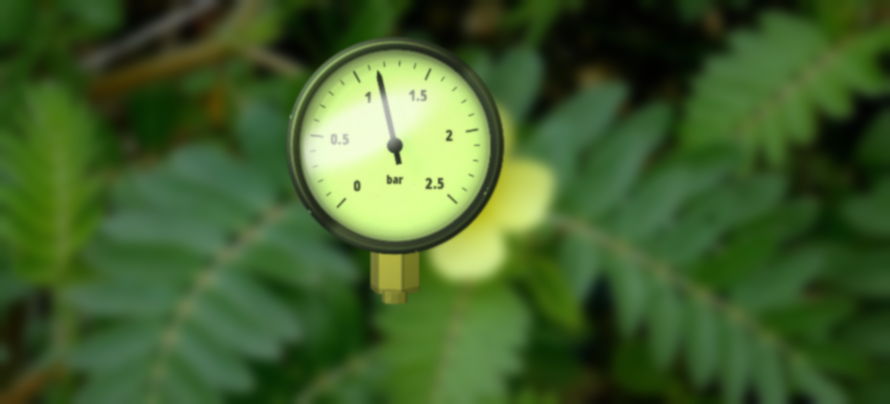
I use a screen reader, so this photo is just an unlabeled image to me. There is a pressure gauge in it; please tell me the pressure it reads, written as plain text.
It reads 1.15 bar
